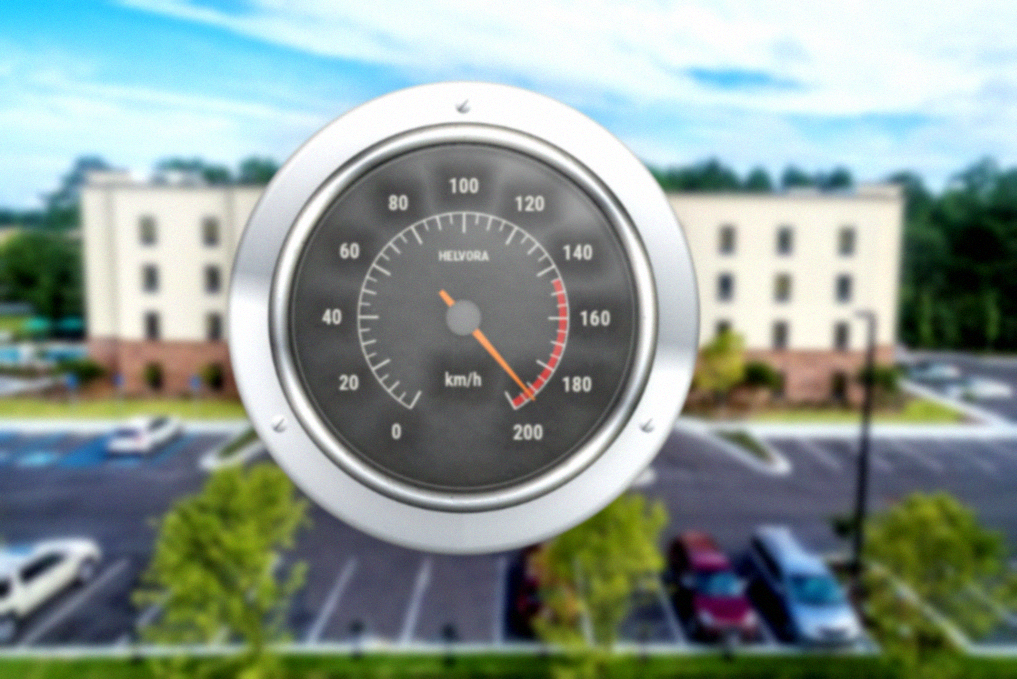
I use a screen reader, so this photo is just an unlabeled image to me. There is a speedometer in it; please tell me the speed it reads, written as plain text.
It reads 192.5 km/h
